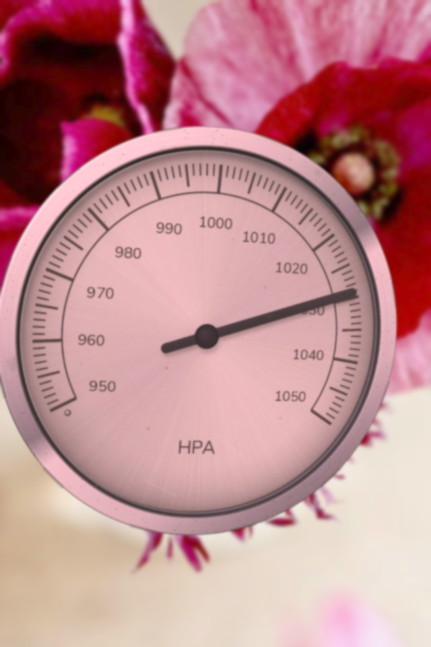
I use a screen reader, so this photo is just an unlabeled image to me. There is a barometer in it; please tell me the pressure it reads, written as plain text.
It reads 1029 hPa
